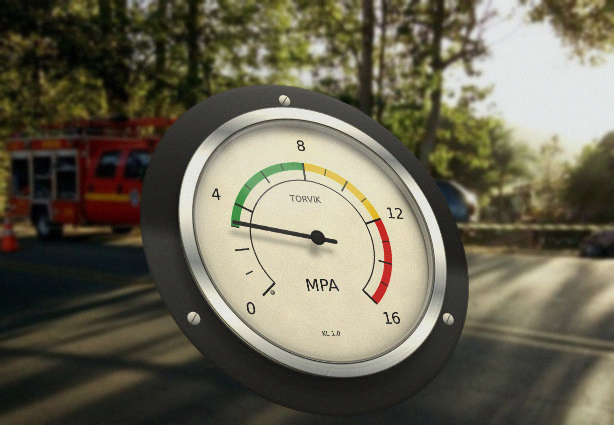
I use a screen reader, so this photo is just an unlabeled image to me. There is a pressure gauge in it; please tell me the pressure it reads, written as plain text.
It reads 3 MPa
